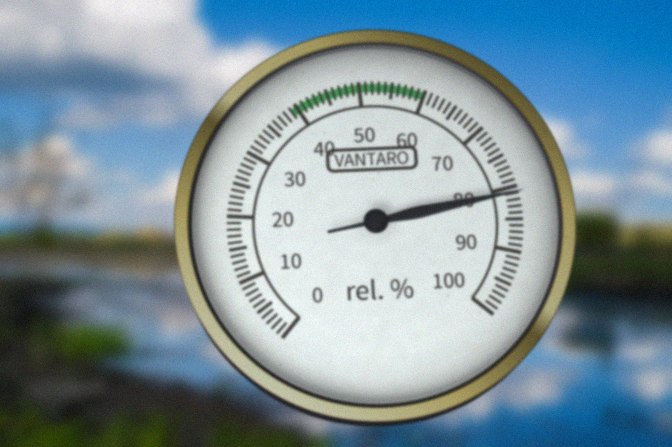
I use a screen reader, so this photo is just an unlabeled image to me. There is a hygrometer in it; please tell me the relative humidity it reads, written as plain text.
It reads 81 %
